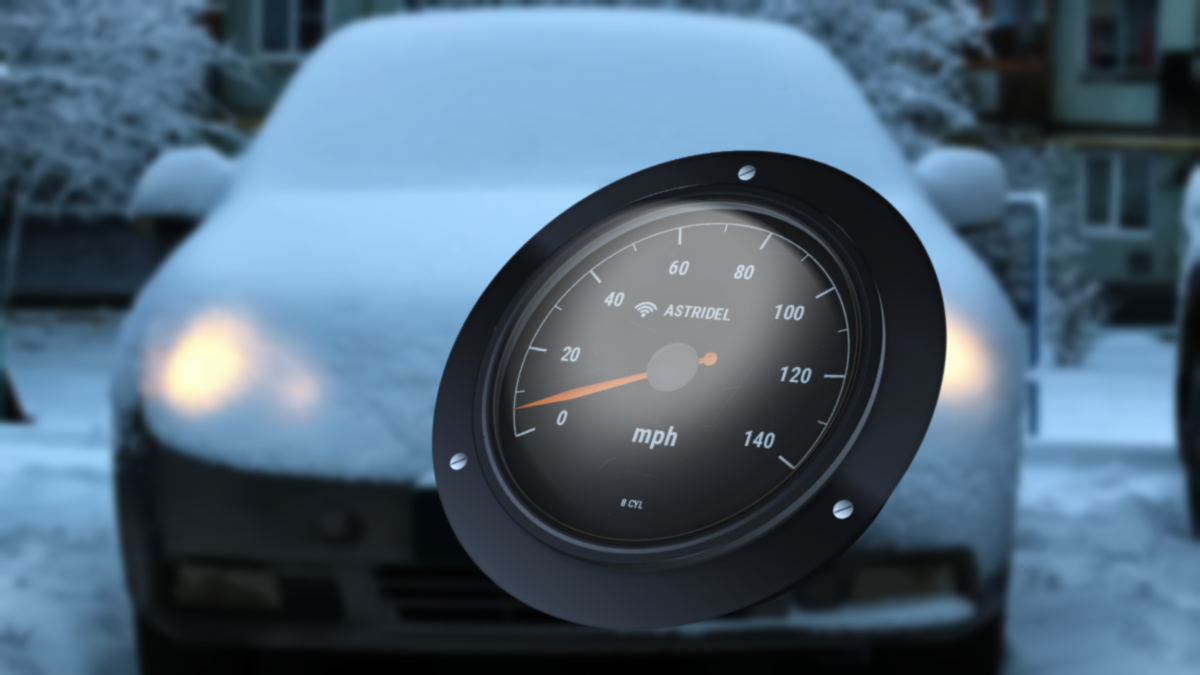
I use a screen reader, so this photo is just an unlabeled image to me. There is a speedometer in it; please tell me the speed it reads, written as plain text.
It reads 5 mph
